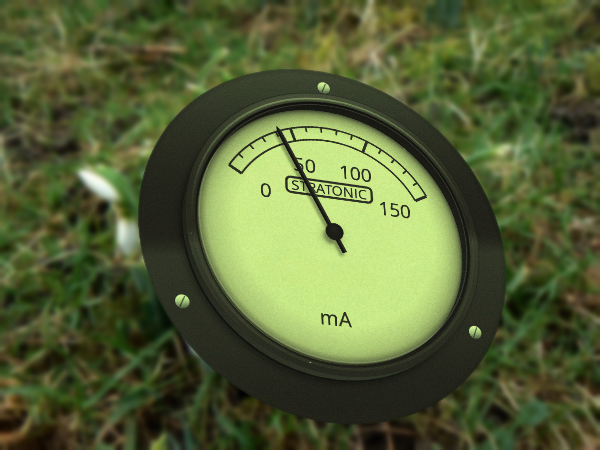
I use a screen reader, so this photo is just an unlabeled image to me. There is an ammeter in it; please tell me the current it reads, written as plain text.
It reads 40 mA
